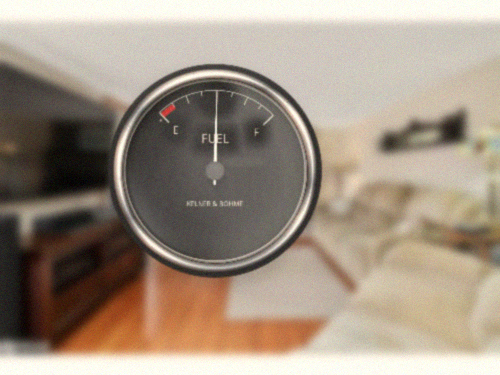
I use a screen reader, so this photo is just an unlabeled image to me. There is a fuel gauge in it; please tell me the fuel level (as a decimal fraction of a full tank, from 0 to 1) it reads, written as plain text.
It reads 0.5
